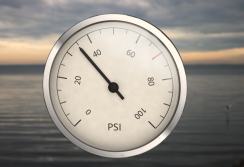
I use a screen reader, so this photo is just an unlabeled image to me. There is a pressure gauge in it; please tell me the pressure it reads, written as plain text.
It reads 35 psi
